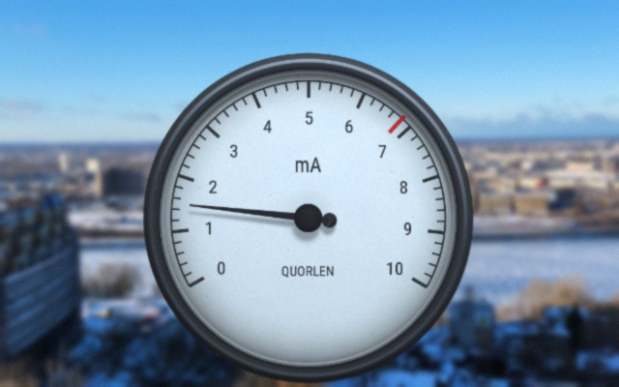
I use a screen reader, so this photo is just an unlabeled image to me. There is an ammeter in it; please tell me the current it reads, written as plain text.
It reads 1.5 mA
